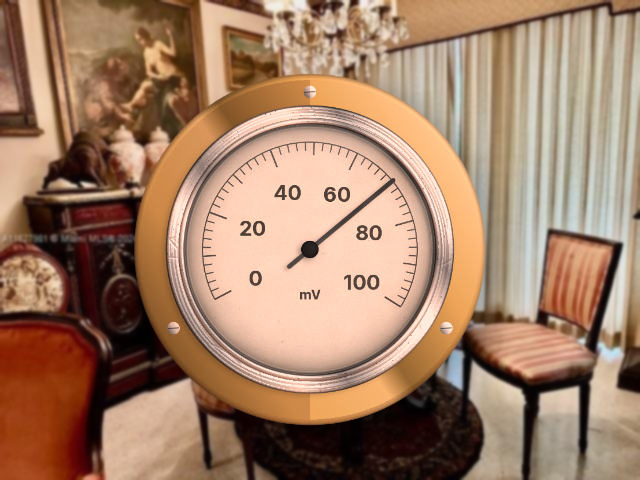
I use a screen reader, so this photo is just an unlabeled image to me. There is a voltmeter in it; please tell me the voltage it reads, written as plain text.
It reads 70 mV
